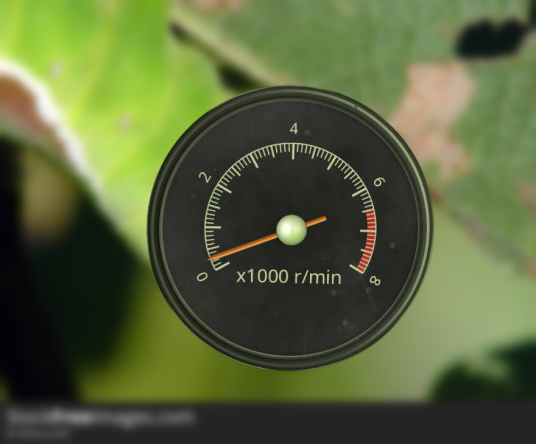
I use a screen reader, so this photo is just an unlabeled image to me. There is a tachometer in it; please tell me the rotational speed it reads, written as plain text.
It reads 300 rpm
